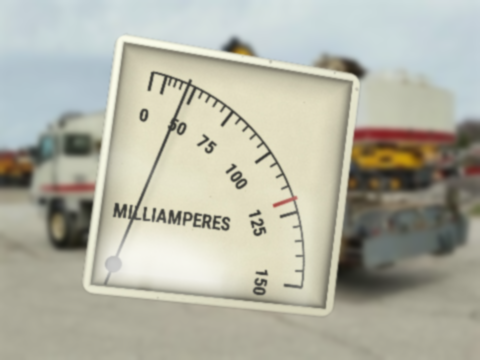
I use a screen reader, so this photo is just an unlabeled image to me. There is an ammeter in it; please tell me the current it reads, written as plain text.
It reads 45 mA
